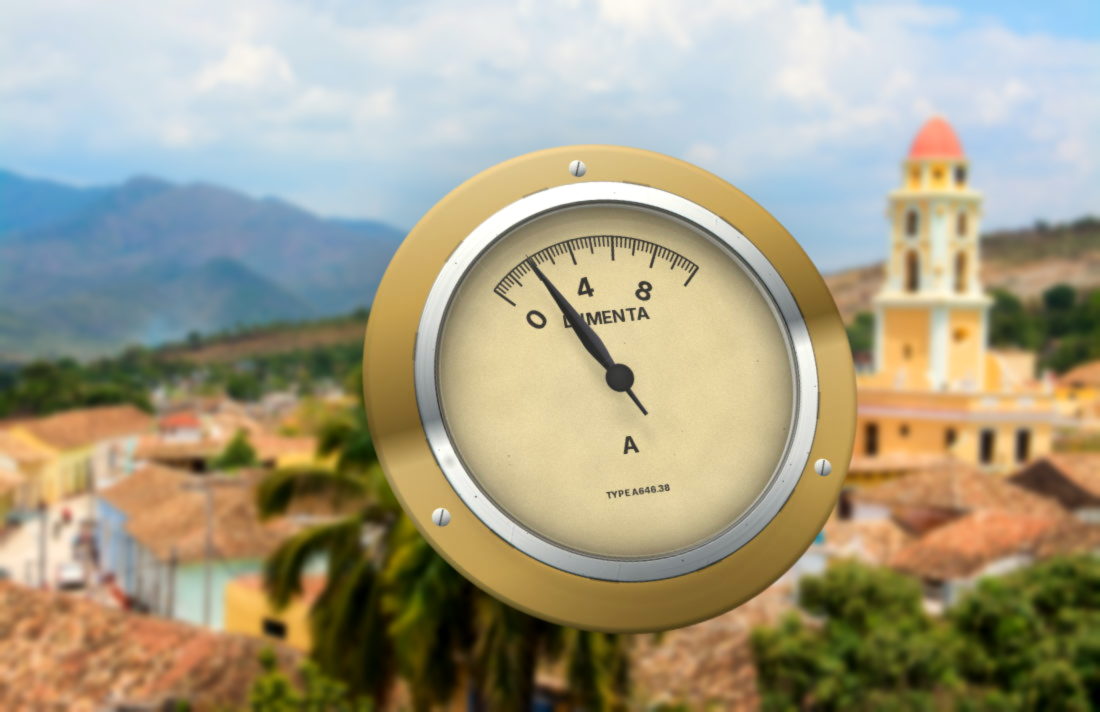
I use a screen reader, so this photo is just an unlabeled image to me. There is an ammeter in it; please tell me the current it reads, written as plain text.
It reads 2 A
